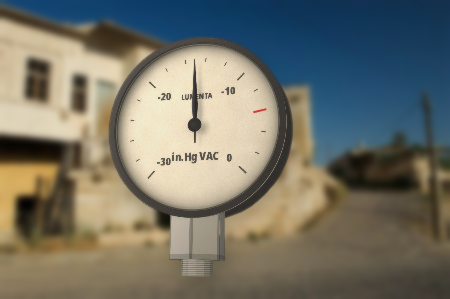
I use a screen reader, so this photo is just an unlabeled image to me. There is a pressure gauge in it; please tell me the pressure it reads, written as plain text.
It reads -15 inHg
